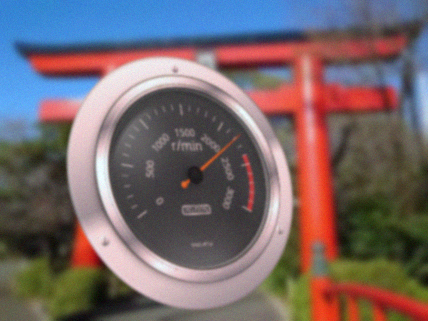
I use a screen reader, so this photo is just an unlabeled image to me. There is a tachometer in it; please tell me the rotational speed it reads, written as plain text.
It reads 2200 rpm
